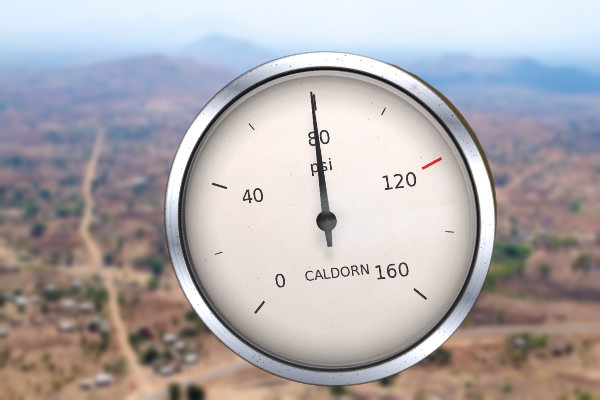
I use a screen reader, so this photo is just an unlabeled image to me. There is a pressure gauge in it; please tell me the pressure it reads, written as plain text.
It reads 80 psi
